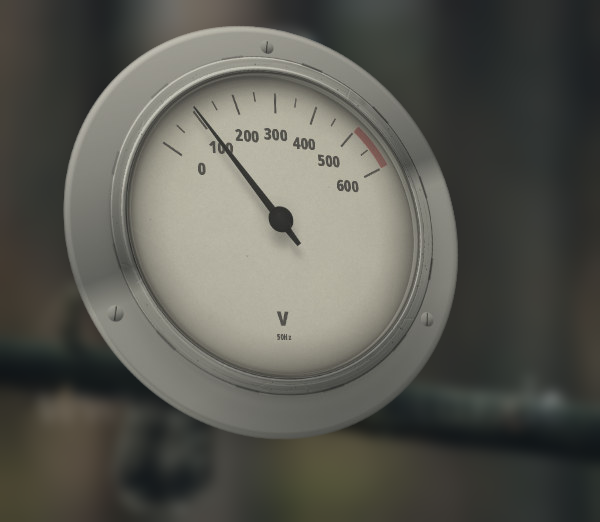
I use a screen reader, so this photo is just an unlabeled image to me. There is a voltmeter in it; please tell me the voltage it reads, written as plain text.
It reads 100 V
